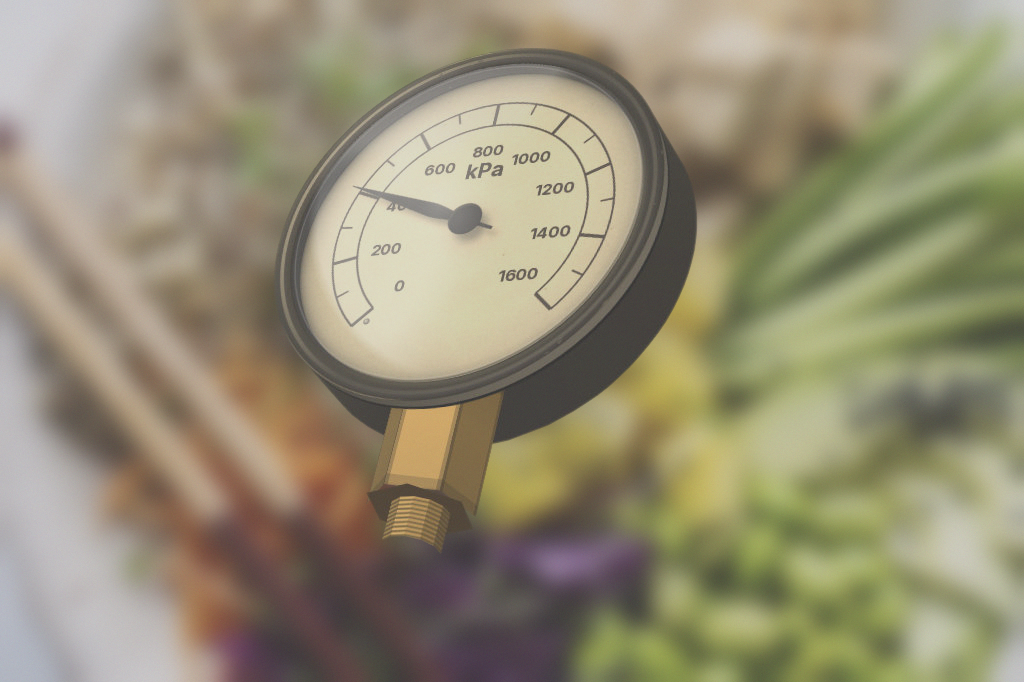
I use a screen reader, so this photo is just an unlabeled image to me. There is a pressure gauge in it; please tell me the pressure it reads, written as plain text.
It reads 400 kPa
